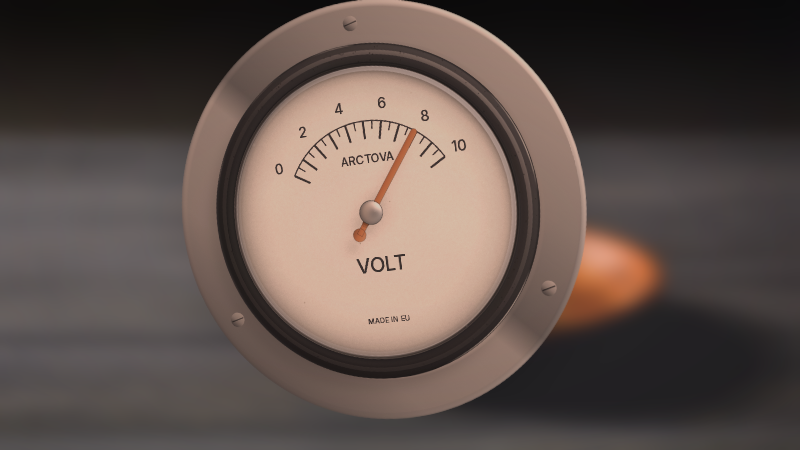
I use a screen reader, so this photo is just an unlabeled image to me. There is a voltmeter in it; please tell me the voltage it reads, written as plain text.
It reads 8 V
